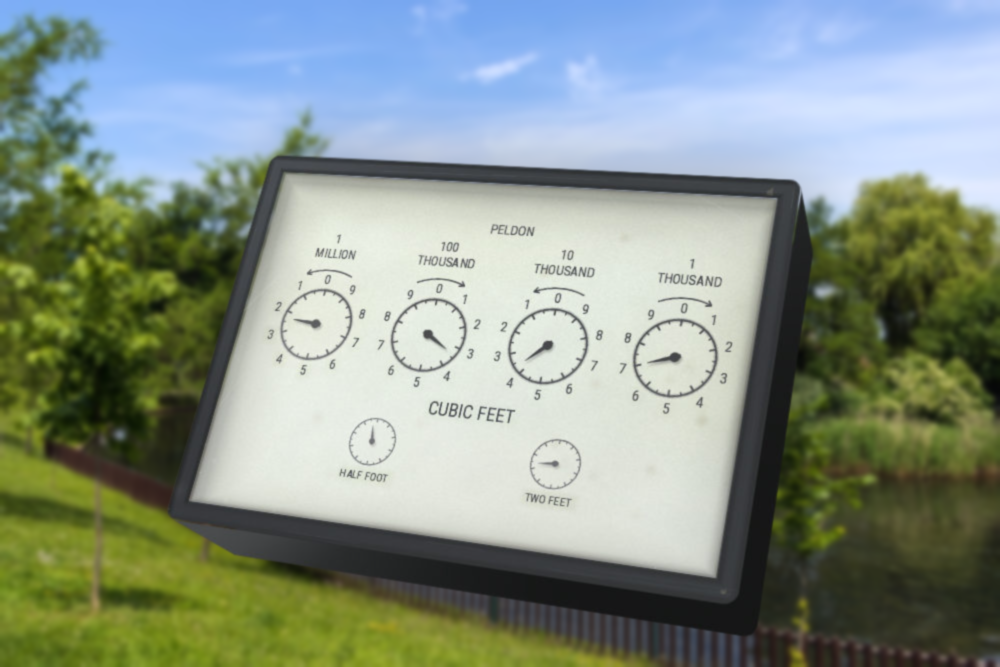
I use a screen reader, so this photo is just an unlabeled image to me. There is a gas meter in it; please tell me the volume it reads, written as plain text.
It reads 233700 ft³
